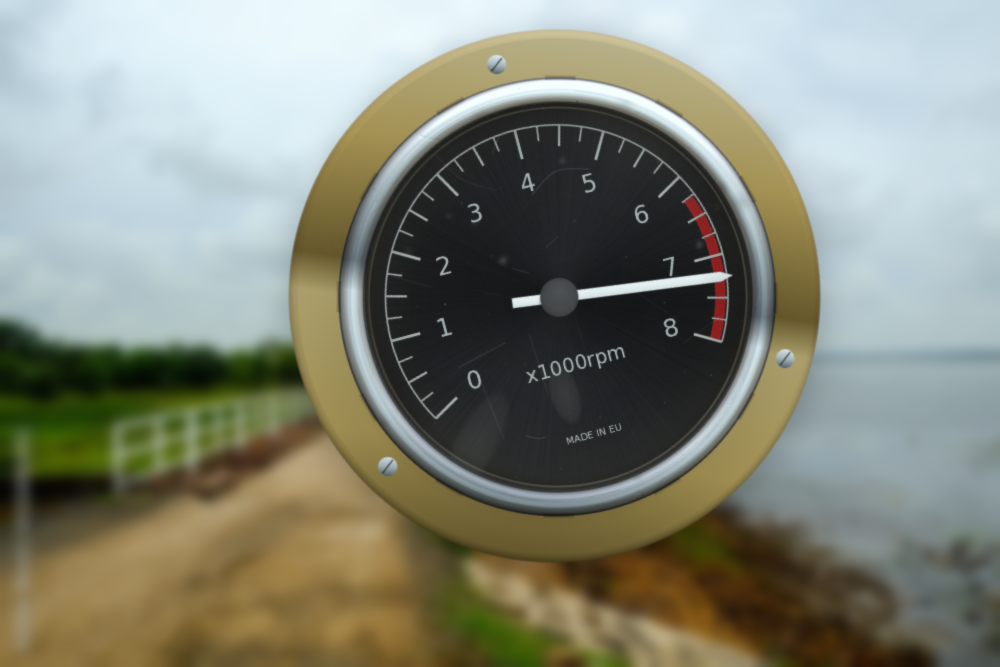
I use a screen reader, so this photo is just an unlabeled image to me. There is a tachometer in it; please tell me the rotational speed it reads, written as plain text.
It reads 7250 rpm
